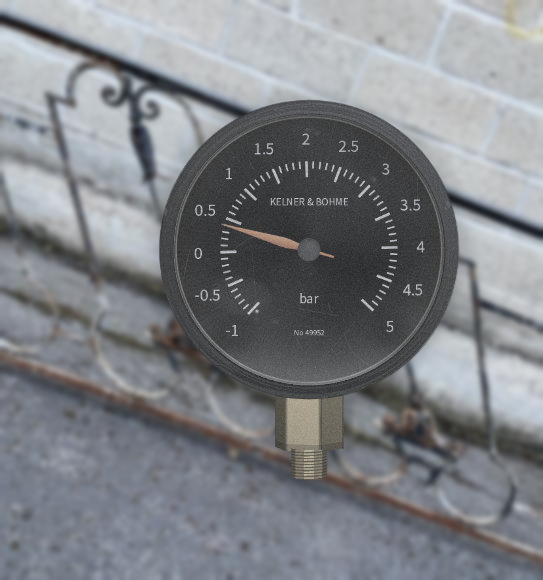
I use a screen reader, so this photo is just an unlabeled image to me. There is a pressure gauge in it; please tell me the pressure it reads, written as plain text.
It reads 0.4 bar
